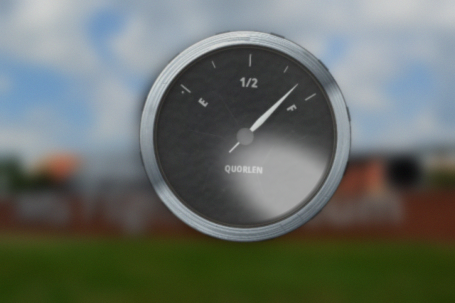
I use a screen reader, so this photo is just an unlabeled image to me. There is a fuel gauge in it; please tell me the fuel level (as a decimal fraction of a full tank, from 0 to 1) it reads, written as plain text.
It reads 0.875
